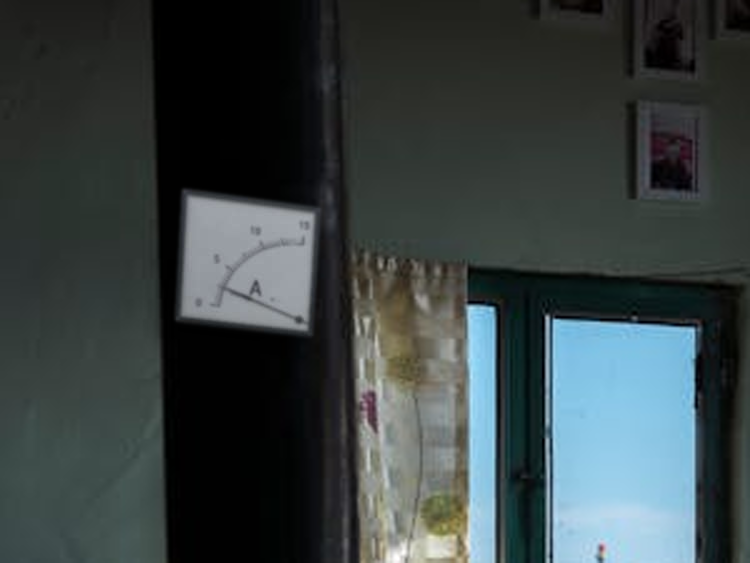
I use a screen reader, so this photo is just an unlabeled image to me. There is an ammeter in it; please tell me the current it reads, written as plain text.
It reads 2.5 A
